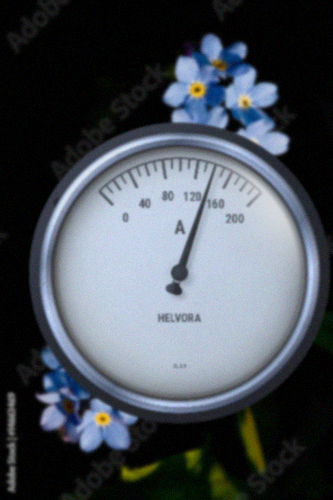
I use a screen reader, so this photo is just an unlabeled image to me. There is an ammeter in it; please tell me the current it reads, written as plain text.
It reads 140 A
